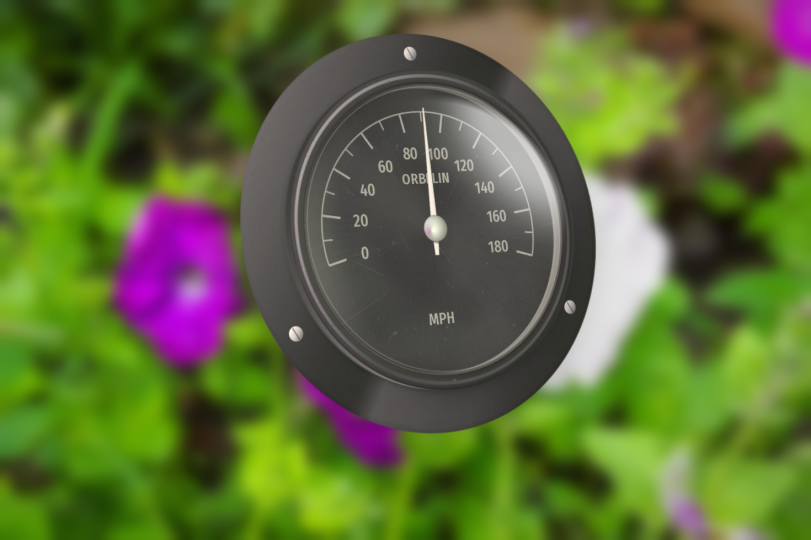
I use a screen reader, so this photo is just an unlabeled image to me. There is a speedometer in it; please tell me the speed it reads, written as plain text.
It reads 90 mph
